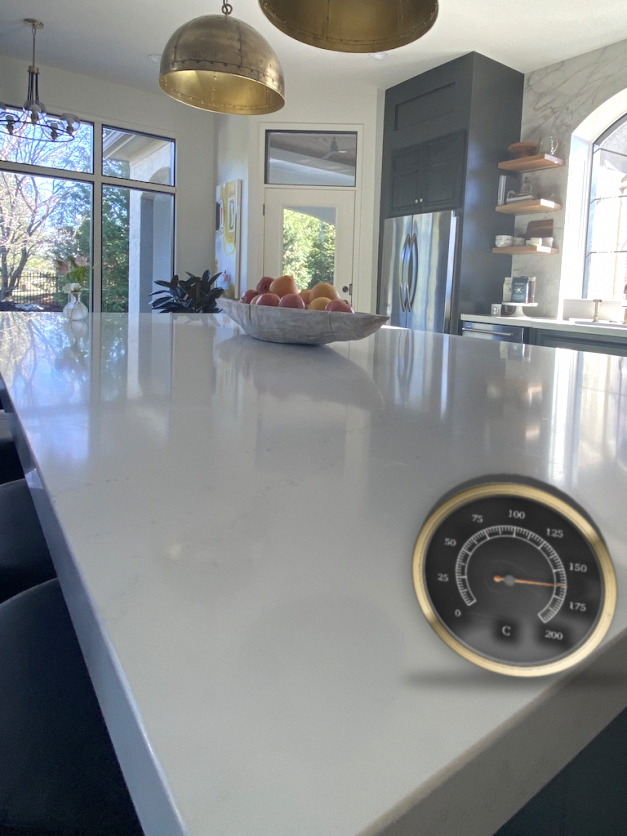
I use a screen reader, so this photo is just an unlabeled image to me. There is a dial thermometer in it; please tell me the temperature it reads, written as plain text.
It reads 162.5 °C
